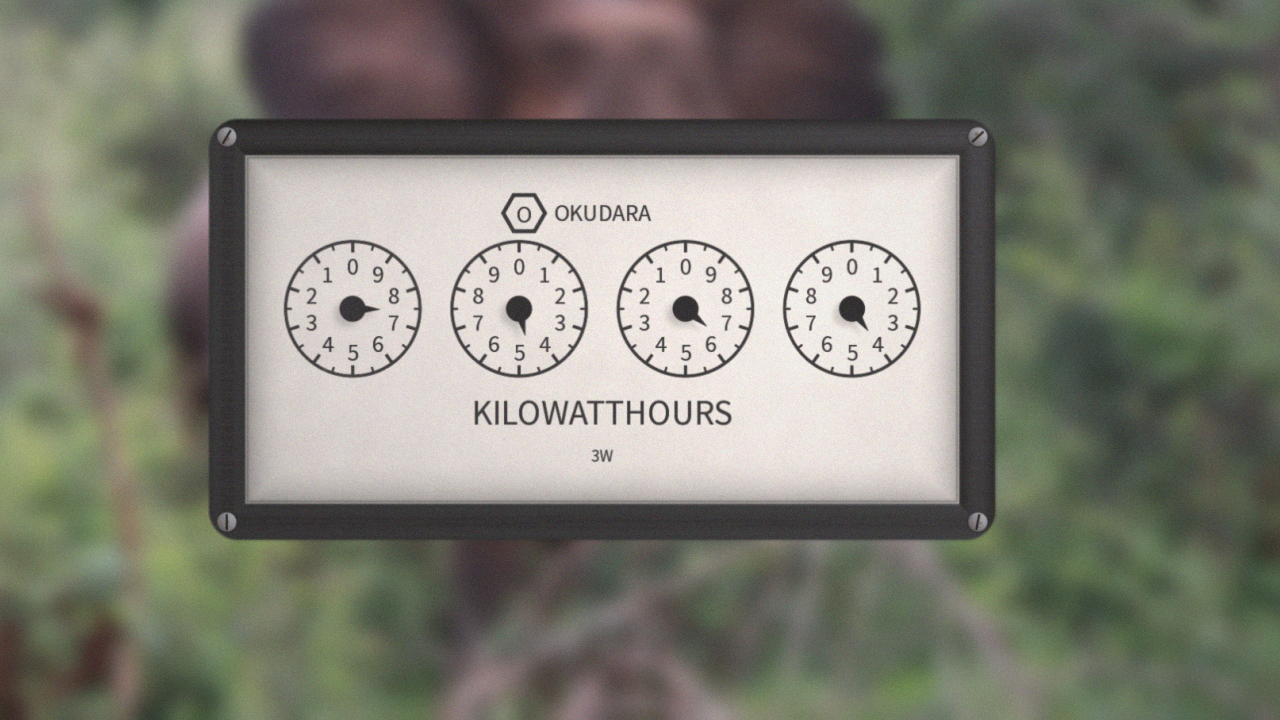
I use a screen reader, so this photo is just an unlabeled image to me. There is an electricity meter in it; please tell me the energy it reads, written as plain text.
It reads 7464 kWh
